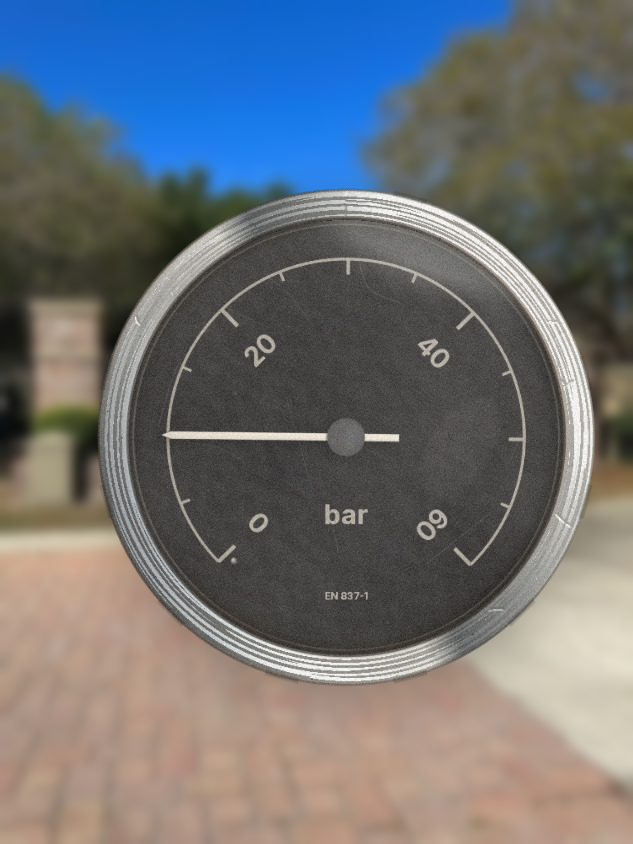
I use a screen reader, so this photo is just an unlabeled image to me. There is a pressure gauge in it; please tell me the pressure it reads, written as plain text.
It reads 10 bar
